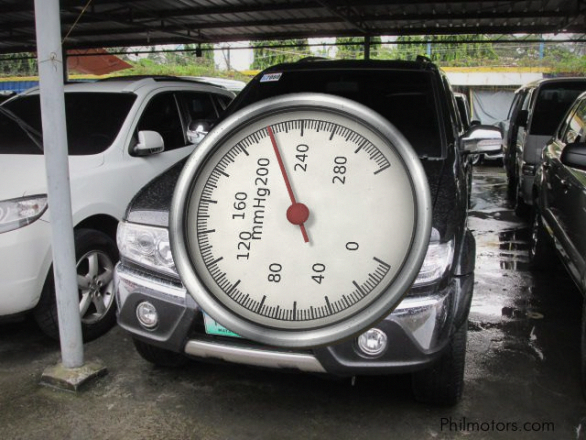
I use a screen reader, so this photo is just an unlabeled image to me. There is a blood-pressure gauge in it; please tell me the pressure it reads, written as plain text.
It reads 220 mmHg
